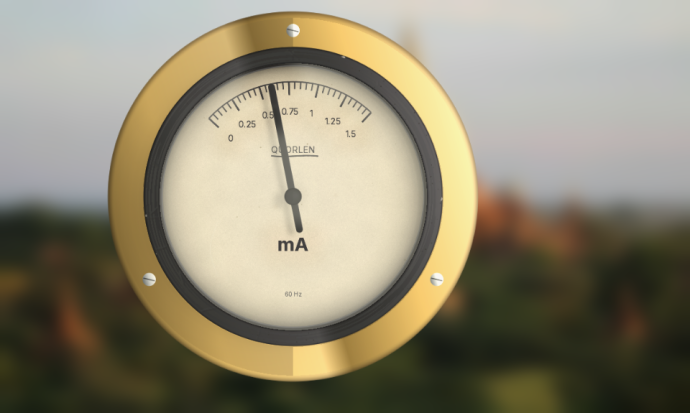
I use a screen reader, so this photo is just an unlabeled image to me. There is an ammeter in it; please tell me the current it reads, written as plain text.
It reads 0.6 mA
